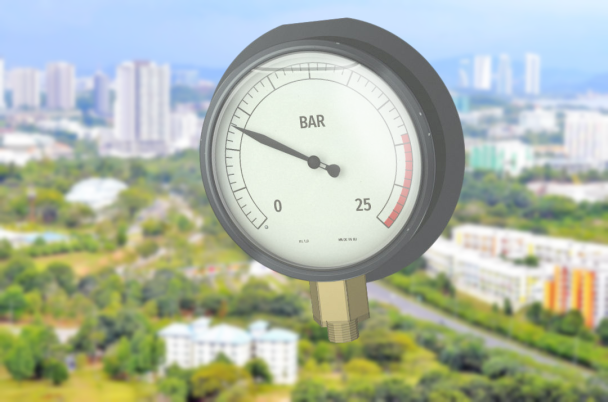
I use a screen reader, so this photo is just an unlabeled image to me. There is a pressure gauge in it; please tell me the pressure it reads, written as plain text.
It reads 6.5 bar
